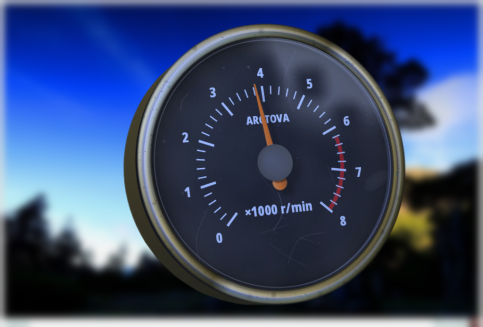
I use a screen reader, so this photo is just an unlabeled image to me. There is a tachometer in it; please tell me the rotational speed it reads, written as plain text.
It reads 3800 rpm
